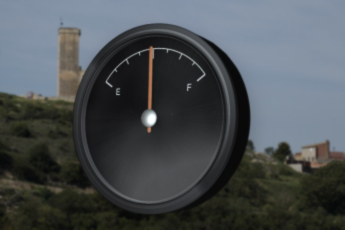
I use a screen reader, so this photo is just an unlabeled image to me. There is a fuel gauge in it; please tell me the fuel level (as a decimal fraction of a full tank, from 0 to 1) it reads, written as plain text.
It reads 0.5
